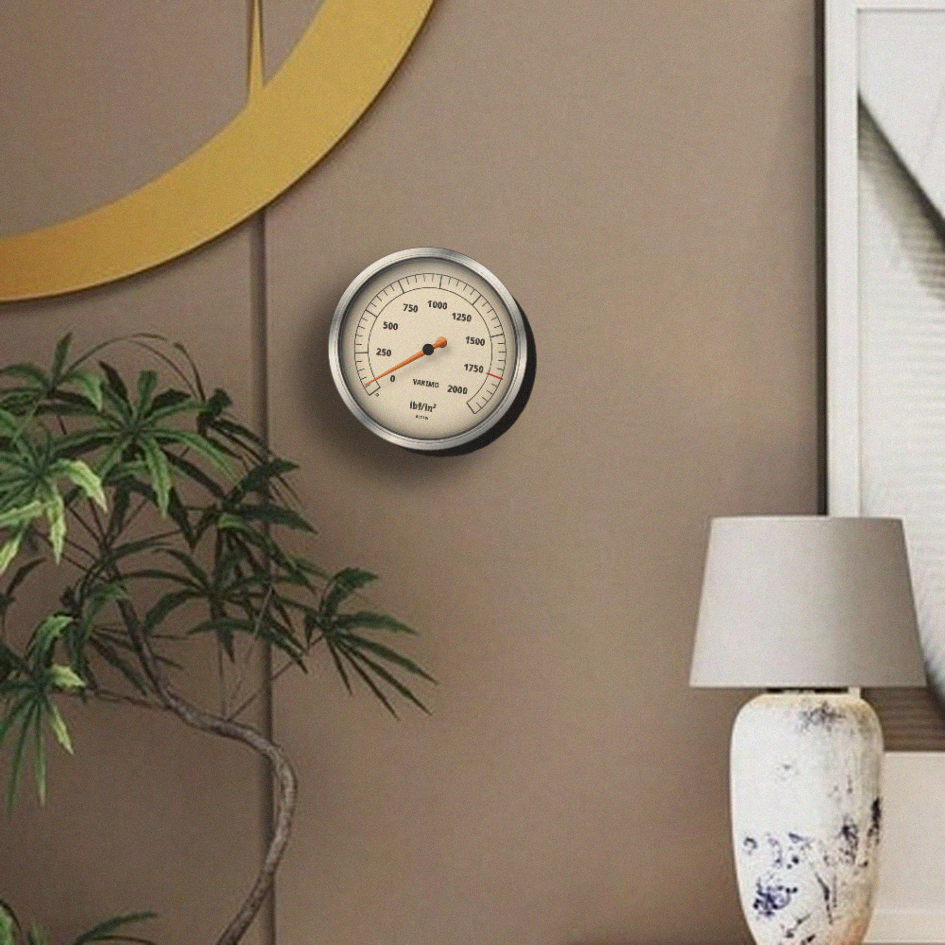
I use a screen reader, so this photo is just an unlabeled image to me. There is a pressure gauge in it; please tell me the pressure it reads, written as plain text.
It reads 50 psi
